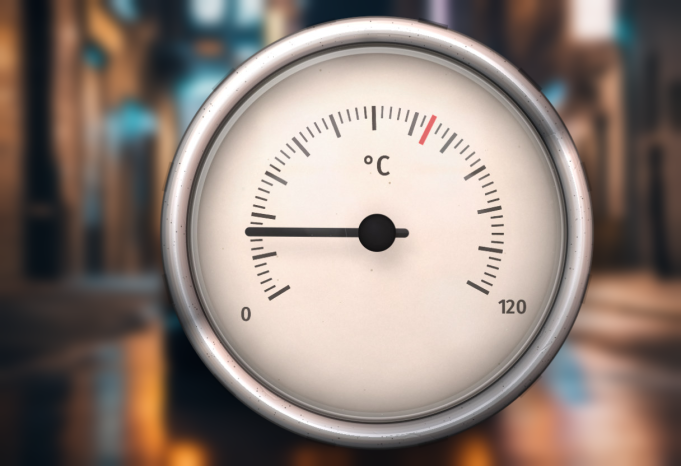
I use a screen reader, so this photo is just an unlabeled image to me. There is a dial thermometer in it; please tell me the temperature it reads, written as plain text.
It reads 16 °C
